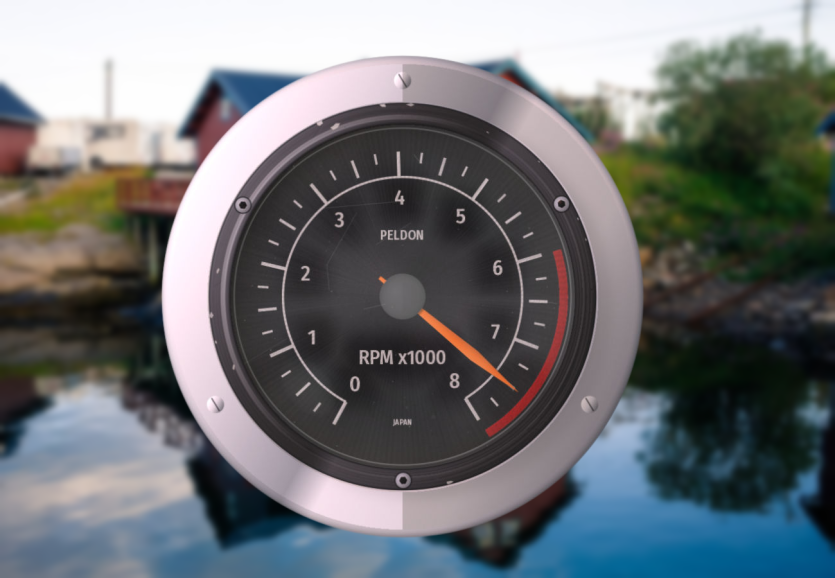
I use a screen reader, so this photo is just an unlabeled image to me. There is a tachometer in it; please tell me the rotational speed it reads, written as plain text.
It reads 7500 rpm
